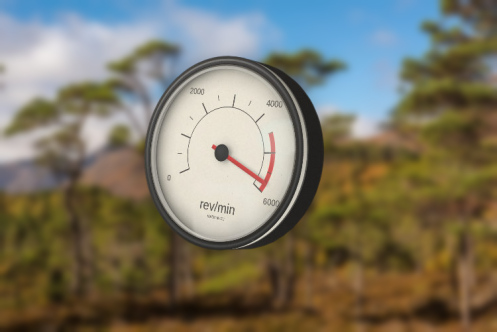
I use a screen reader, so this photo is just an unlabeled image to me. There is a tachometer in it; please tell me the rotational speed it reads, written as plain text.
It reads 5750 rpm
